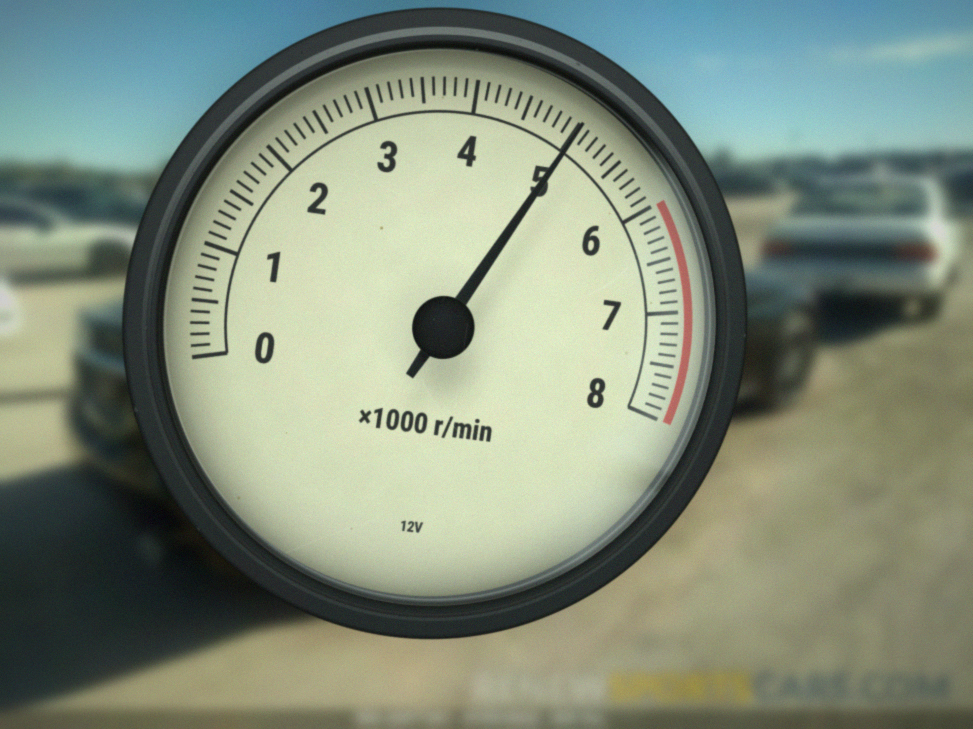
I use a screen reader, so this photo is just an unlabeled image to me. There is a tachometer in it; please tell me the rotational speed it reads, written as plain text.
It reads 5000 rpm
